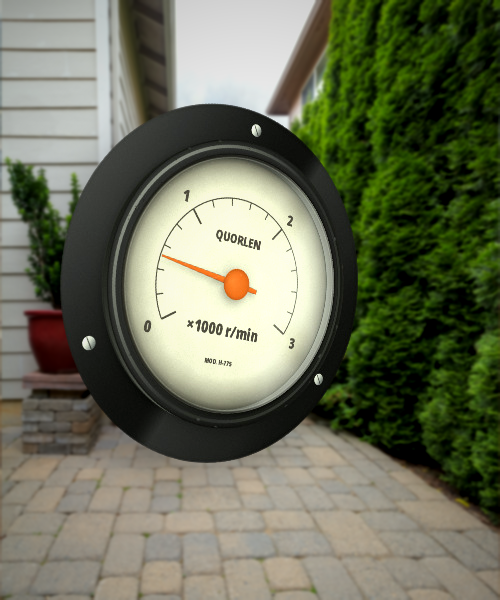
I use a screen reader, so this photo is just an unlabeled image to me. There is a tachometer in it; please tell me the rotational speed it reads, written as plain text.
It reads 500 rpm
